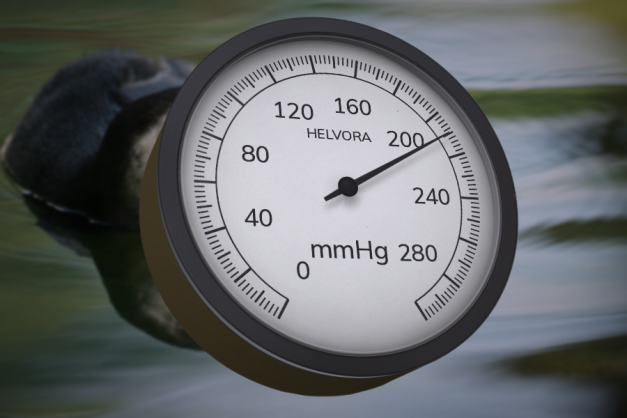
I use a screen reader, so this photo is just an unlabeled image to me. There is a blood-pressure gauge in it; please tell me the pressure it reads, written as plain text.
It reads 210 mmHg
